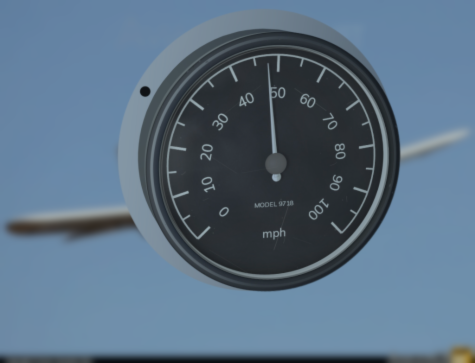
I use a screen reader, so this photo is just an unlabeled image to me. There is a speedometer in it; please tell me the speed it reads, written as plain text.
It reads 47.5 mph
